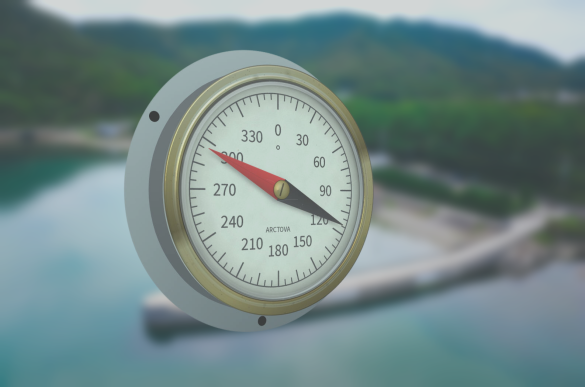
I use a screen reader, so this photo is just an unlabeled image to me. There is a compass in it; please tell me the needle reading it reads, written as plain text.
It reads 295 °
